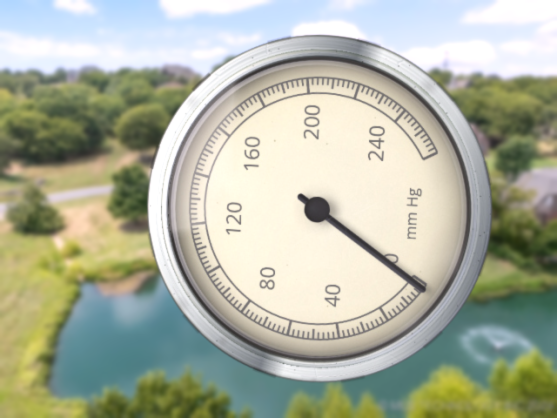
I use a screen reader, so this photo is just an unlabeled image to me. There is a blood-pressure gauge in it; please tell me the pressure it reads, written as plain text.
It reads 2 mmHg
